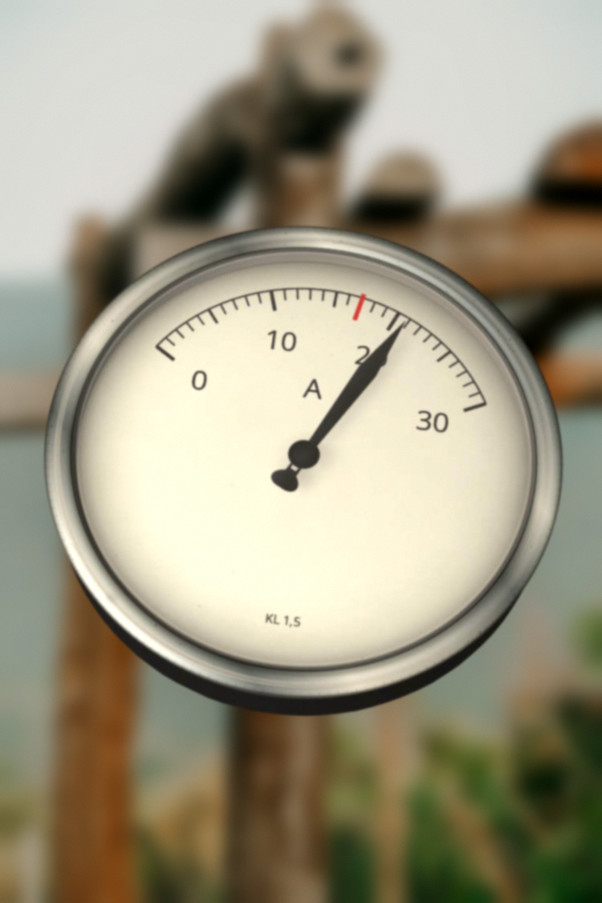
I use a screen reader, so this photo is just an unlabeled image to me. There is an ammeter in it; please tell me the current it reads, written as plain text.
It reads 21 A
